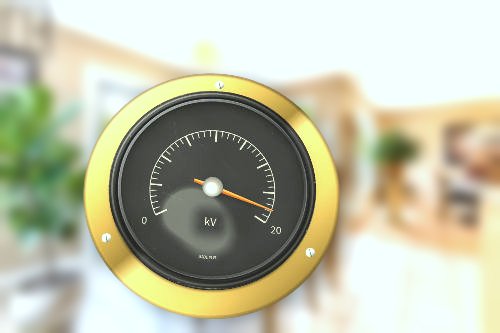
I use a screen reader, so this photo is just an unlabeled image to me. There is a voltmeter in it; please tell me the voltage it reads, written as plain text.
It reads 19 kV
